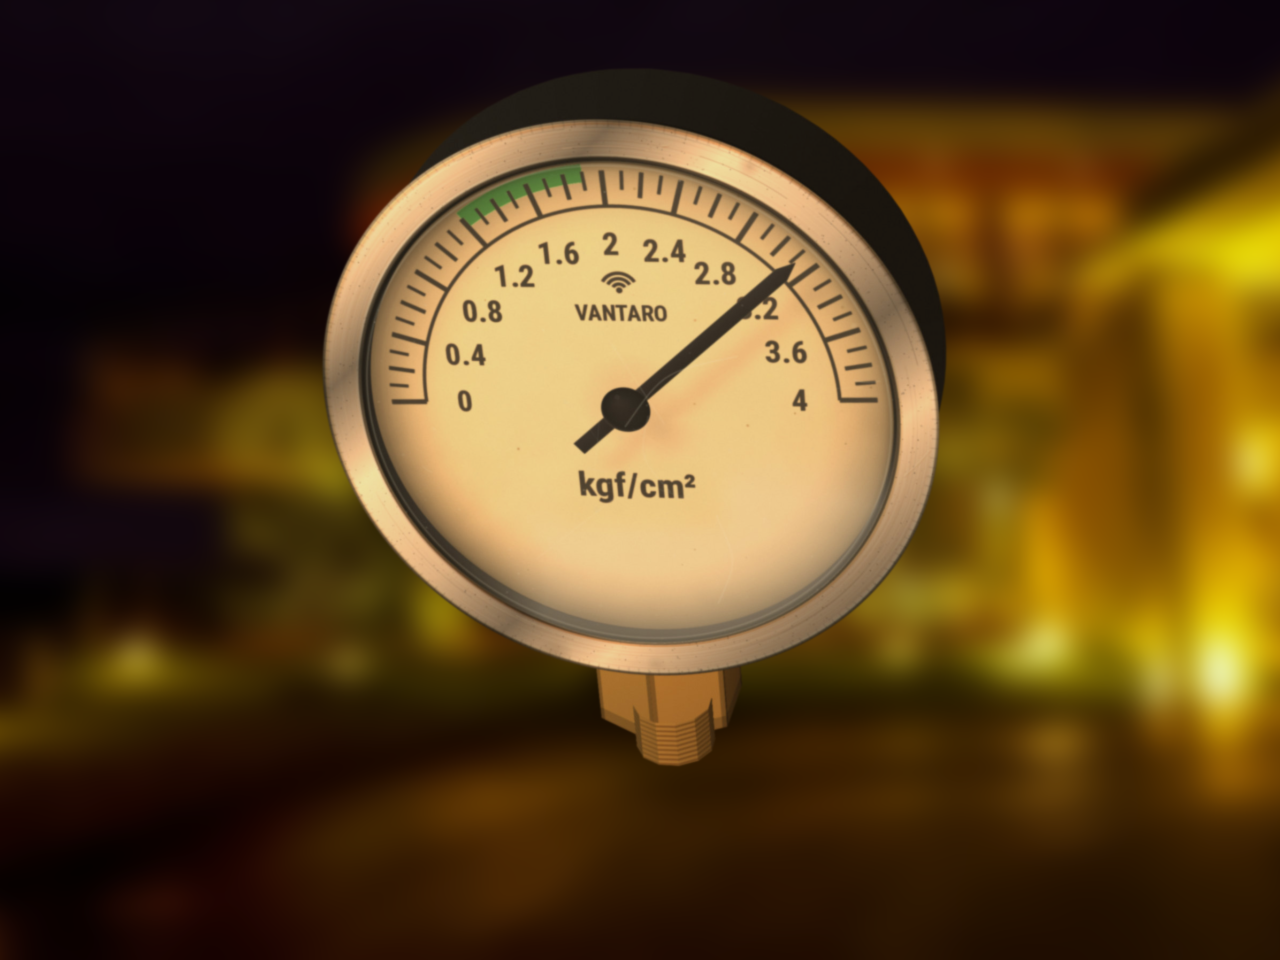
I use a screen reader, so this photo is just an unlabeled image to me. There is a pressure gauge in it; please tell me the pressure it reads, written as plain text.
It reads 3.1 kg/cm²
